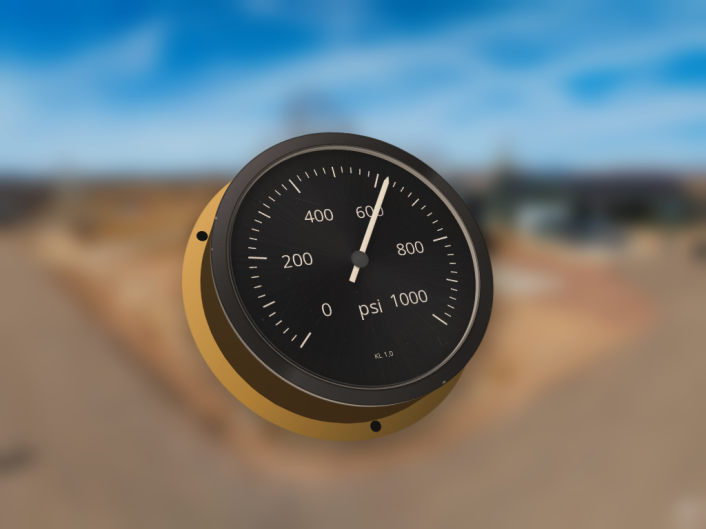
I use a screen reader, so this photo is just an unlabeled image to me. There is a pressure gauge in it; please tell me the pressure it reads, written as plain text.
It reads 620 psi
